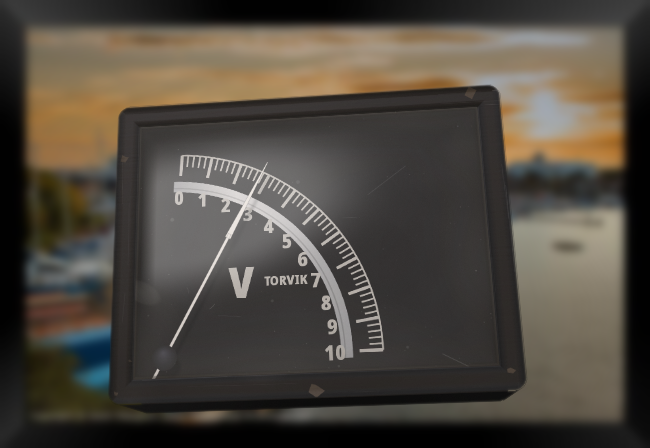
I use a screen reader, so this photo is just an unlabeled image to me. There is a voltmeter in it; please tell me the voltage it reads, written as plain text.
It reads 2.8 V
